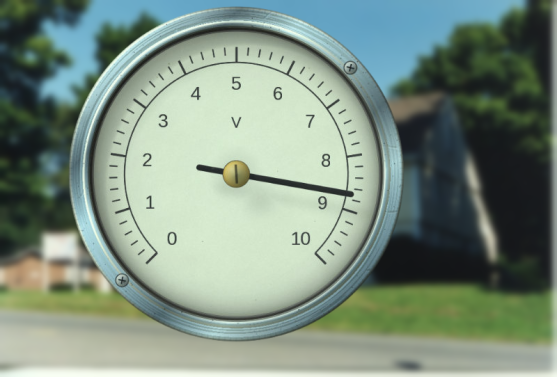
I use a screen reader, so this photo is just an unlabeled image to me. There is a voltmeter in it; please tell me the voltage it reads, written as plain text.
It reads 8.7 V
